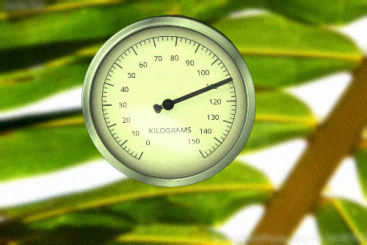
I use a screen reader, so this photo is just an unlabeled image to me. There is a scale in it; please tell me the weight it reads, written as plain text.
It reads 110 kg
